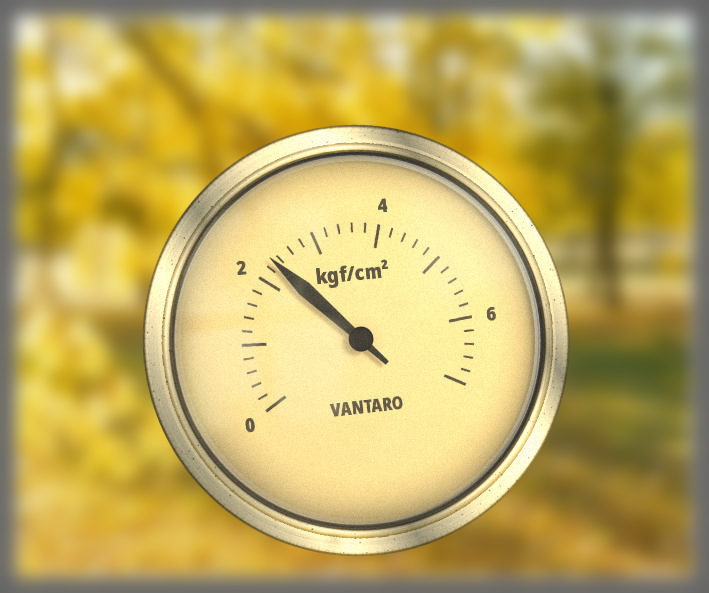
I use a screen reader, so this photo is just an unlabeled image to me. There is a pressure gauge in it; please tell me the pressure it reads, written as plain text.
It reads 2.3 kg/cm²
